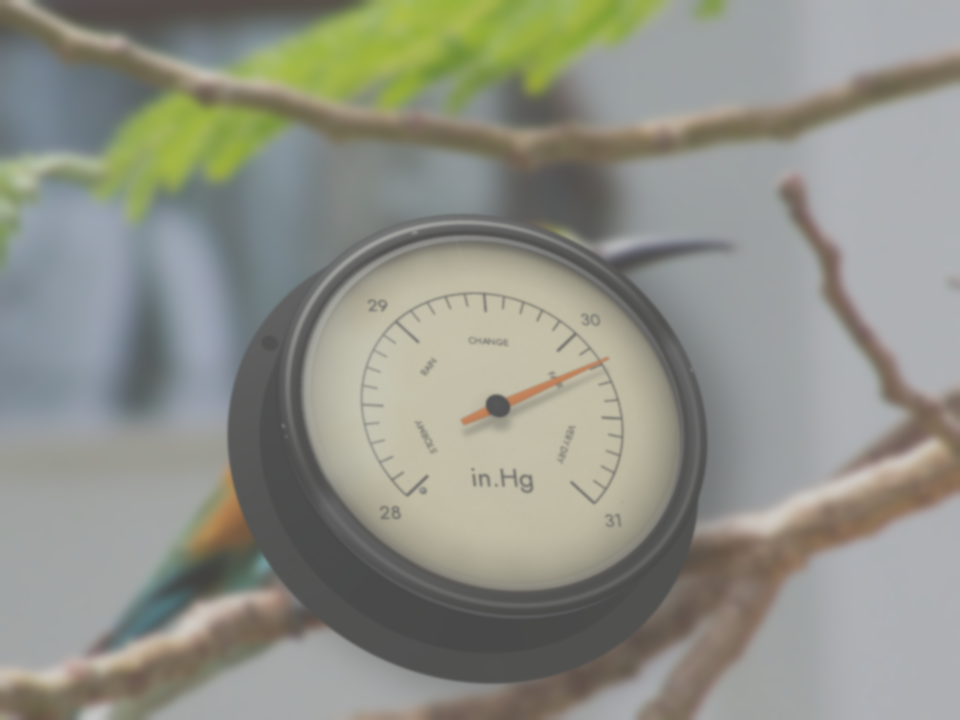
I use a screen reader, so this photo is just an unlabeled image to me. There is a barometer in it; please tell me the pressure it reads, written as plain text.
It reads 30.2 inHg
